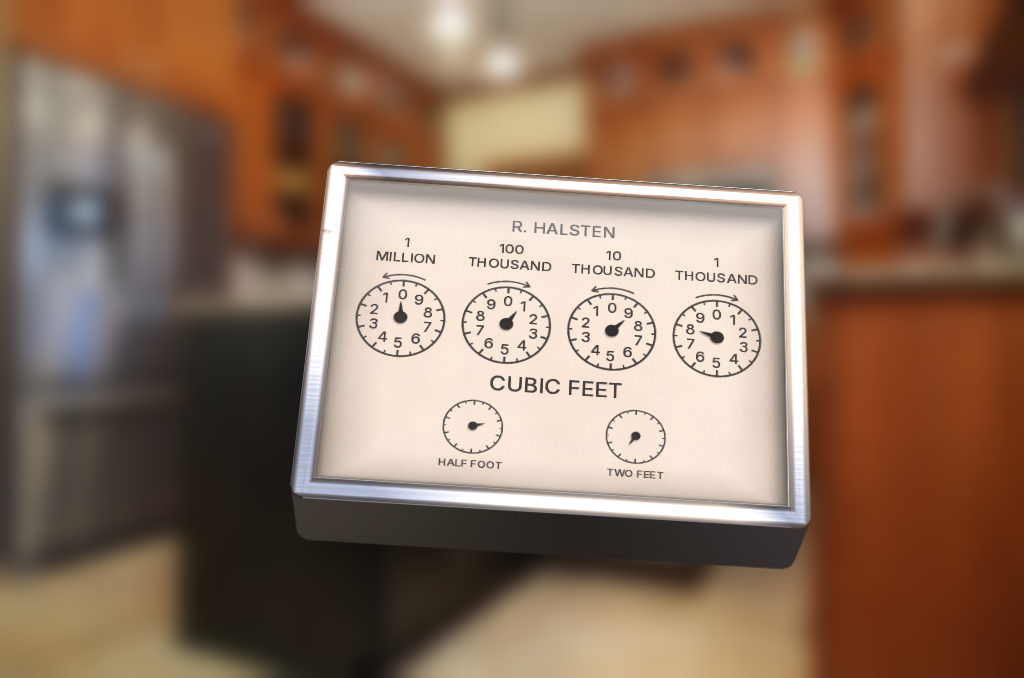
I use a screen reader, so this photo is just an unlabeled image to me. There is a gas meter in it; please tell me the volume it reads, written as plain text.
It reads 8800 ft³
